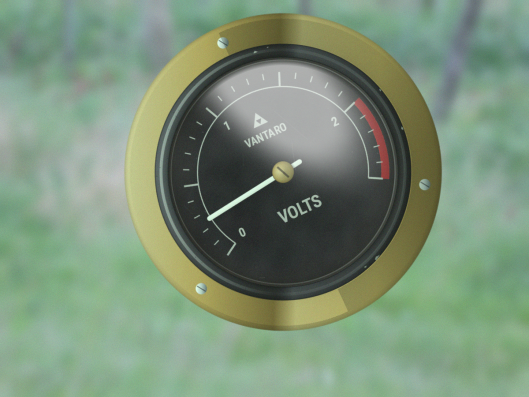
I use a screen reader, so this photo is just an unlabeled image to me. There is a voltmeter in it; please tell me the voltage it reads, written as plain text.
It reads 0.25 V
